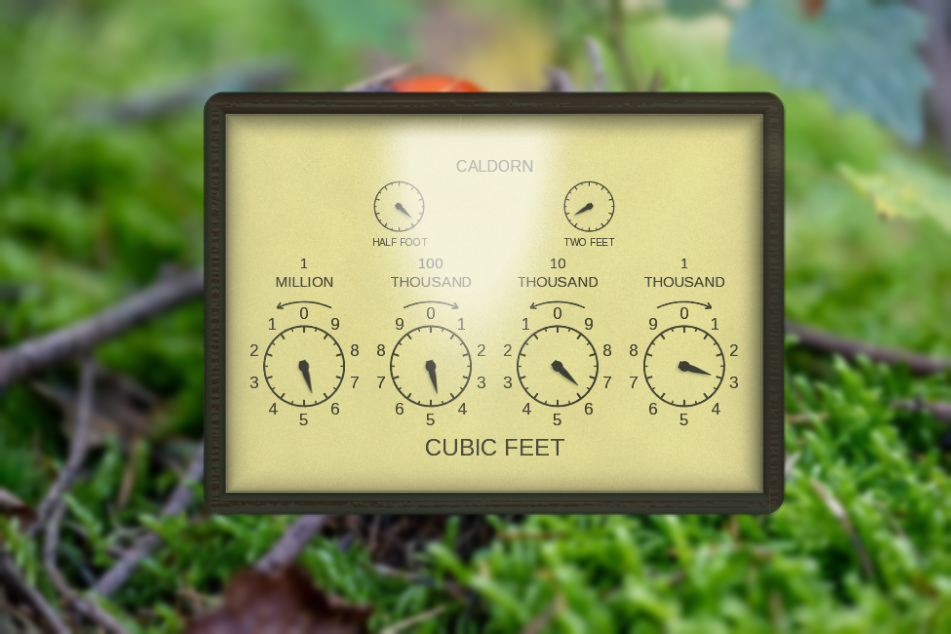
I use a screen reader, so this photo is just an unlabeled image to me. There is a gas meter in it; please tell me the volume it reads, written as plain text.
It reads 546300 ft³
